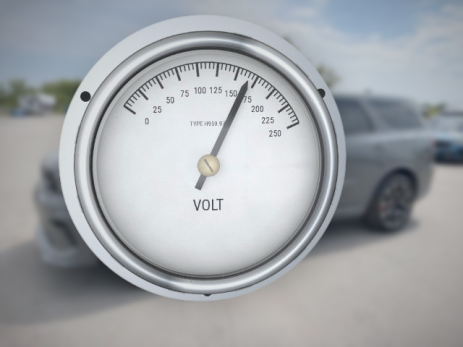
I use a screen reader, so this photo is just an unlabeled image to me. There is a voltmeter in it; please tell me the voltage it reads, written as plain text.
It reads 165 V
